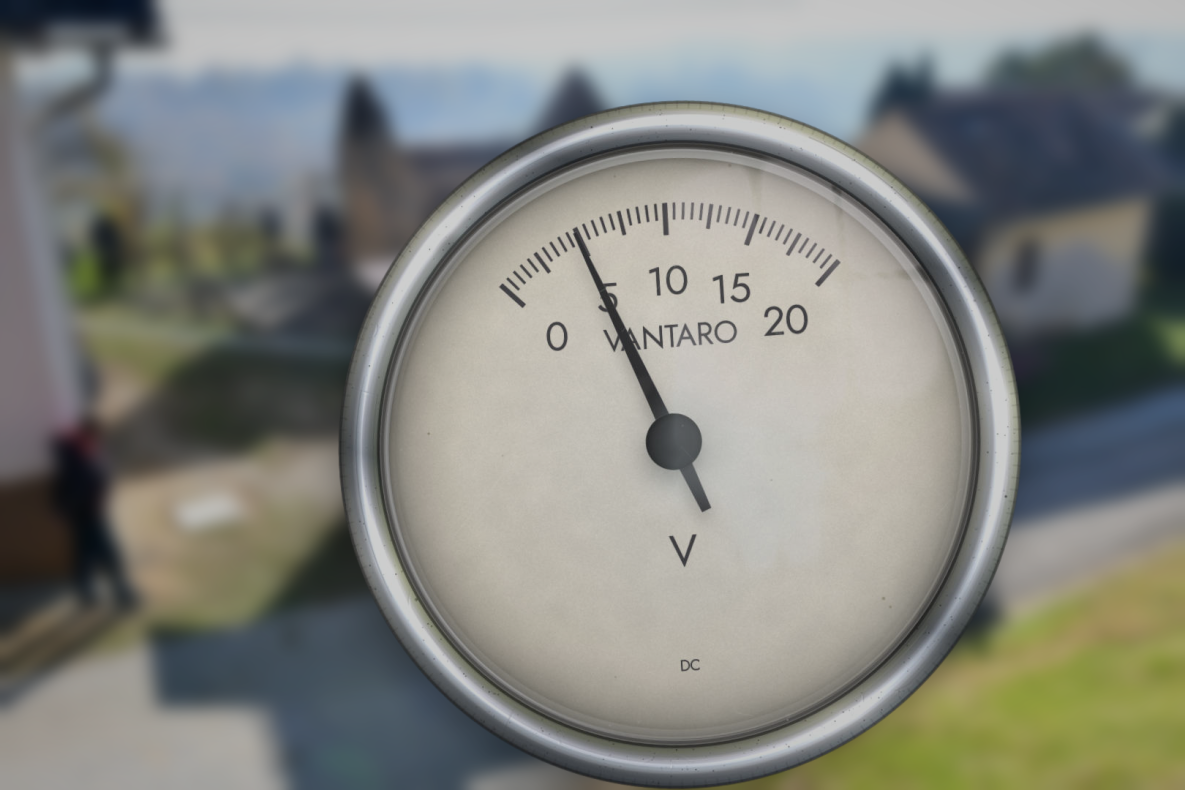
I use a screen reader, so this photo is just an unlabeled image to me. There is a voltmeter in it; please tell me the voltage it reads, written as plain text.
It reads 5 V
